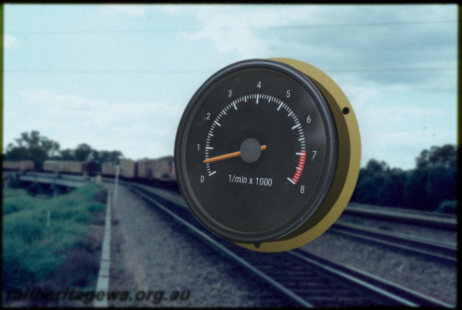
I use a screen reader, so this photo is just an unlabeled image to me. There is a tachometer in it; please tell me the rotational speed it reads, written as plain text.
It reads 500 rpm
